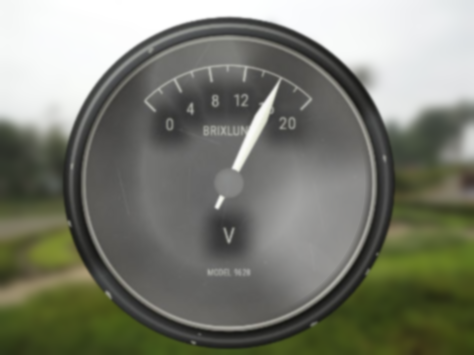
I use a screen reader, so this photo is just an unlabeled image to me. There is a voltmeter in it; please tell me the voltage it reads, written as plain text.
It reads 16 V
